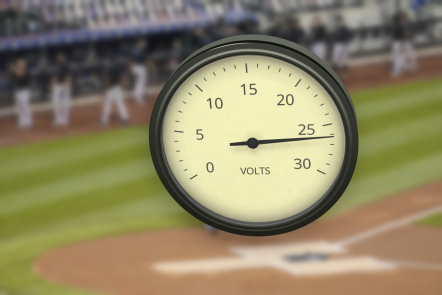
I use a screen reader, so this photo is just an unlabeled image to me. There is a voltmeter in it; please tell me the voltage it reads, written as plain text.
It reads 26 V
